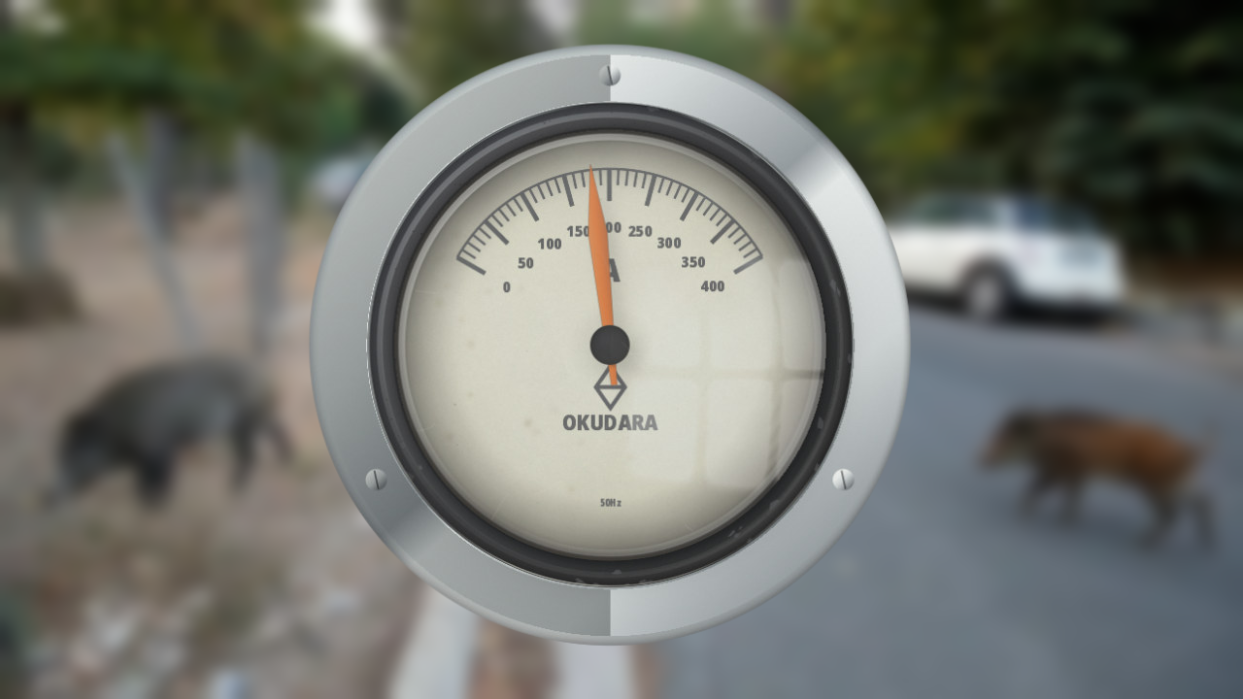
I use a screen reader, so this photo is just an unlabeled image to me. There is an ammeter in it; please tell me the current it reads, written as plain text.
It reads 180 A
